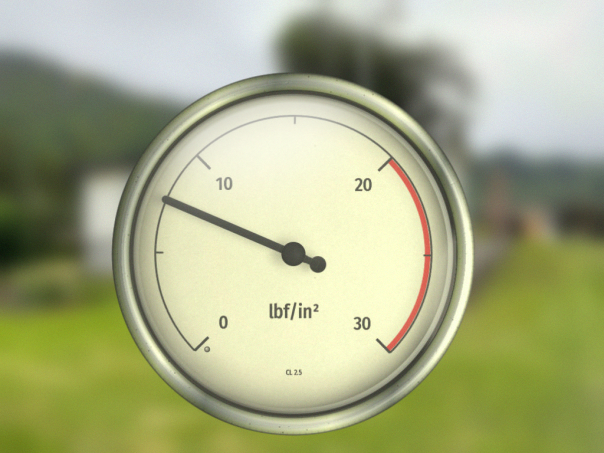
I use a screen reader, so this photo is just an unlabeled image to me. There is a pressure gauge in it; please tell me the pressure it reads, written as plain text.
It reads 7.5 psi
